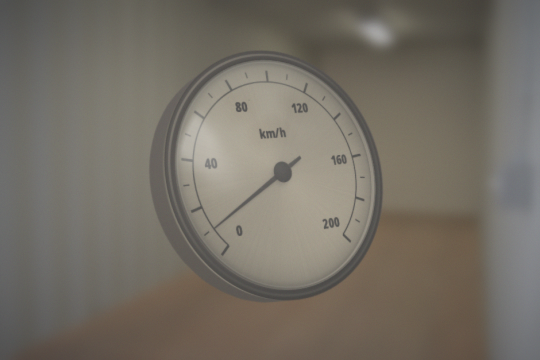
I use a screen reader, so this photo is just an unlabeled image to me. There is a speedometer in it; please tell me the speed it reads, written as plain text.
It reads 10 km/h
